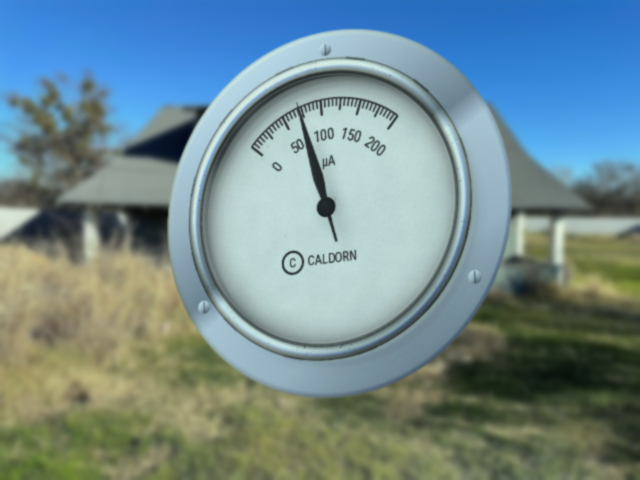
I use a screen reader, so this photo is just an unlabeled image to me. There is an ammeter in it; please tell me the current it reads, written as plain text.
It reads 75 µA
